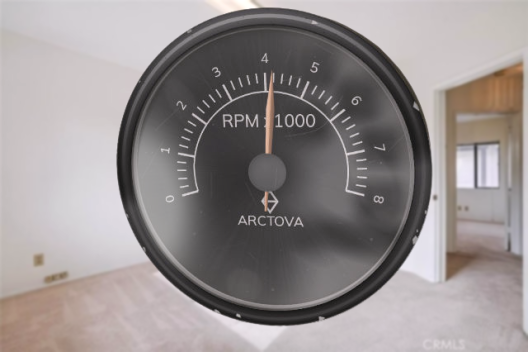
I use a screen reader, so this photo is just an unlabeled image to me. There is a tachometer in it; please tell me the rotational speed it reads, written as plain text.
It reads 4200 rpm
